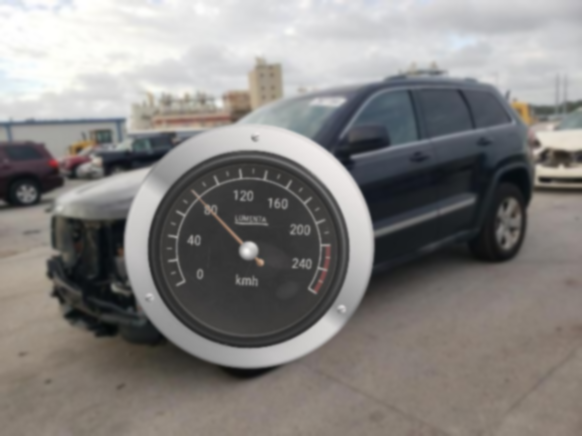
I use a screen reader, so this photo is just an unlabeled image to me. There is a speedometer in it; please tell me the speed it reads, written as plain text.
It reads 80 km/h
